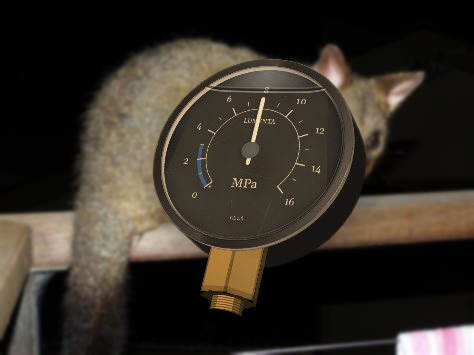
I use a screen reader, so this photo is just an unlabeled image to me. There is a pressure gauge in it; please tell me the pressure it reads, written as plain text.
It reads 8 MPa
